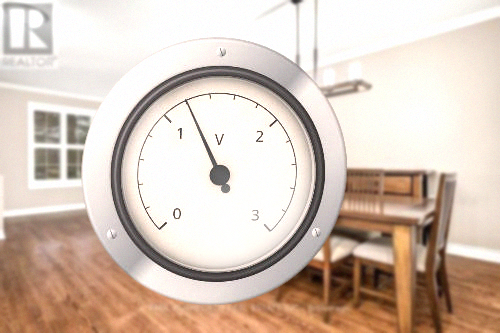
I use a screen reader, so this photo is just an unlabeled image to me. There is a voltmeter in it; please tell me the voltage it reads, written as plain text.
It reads 1.2 V
